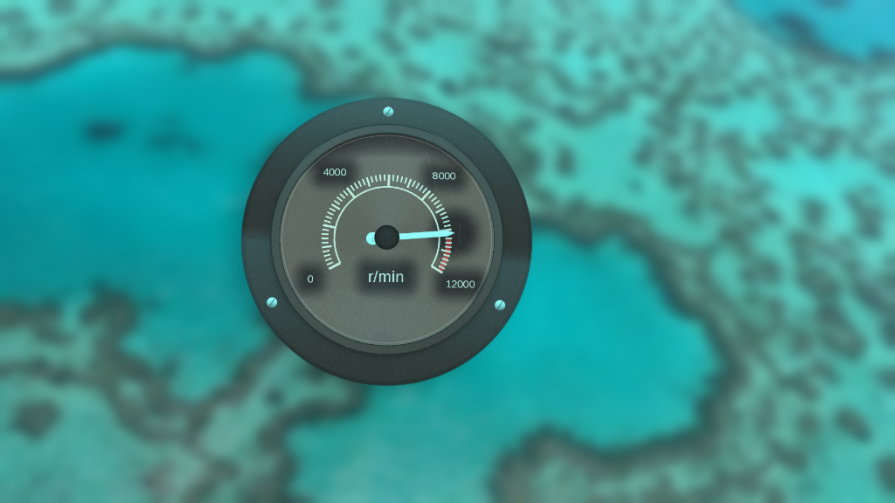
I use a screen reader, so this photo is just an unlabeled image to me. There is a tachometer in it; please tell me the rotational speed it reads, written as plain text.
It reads 10200 rpm
